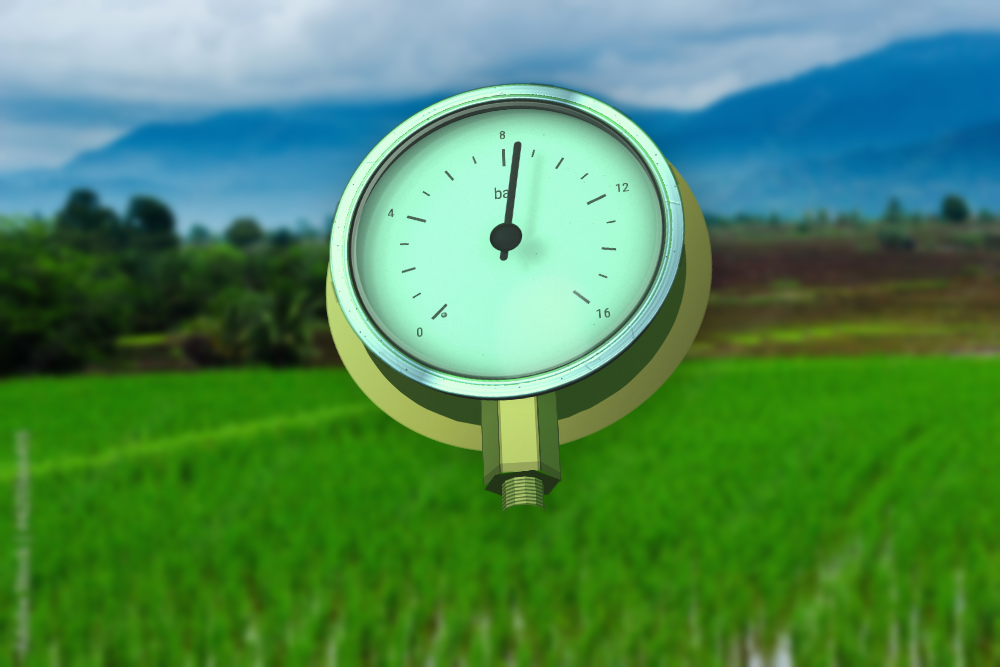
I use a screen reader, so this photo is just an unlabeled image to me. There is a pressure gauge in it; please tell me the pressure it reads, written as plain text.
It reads 8.5 bar
